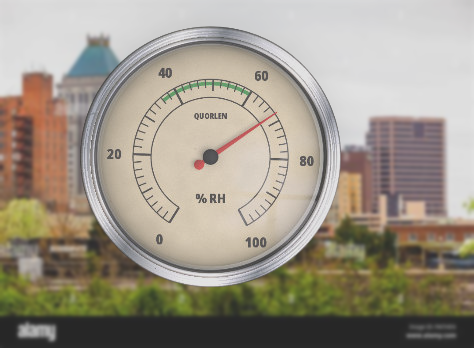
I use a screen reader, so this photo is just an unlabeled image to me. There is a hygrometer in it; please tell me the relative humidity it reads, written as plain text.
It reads 68 %
